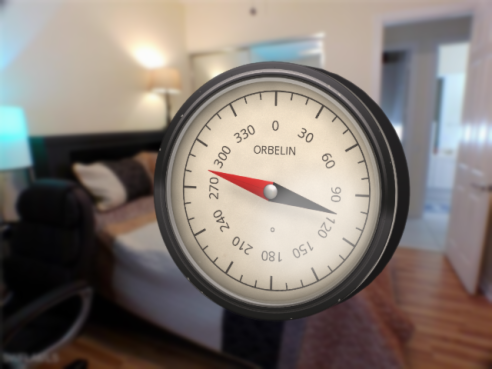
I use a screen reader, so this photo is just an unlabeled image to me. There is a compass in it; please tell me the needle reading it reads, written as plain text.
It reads 285 °
